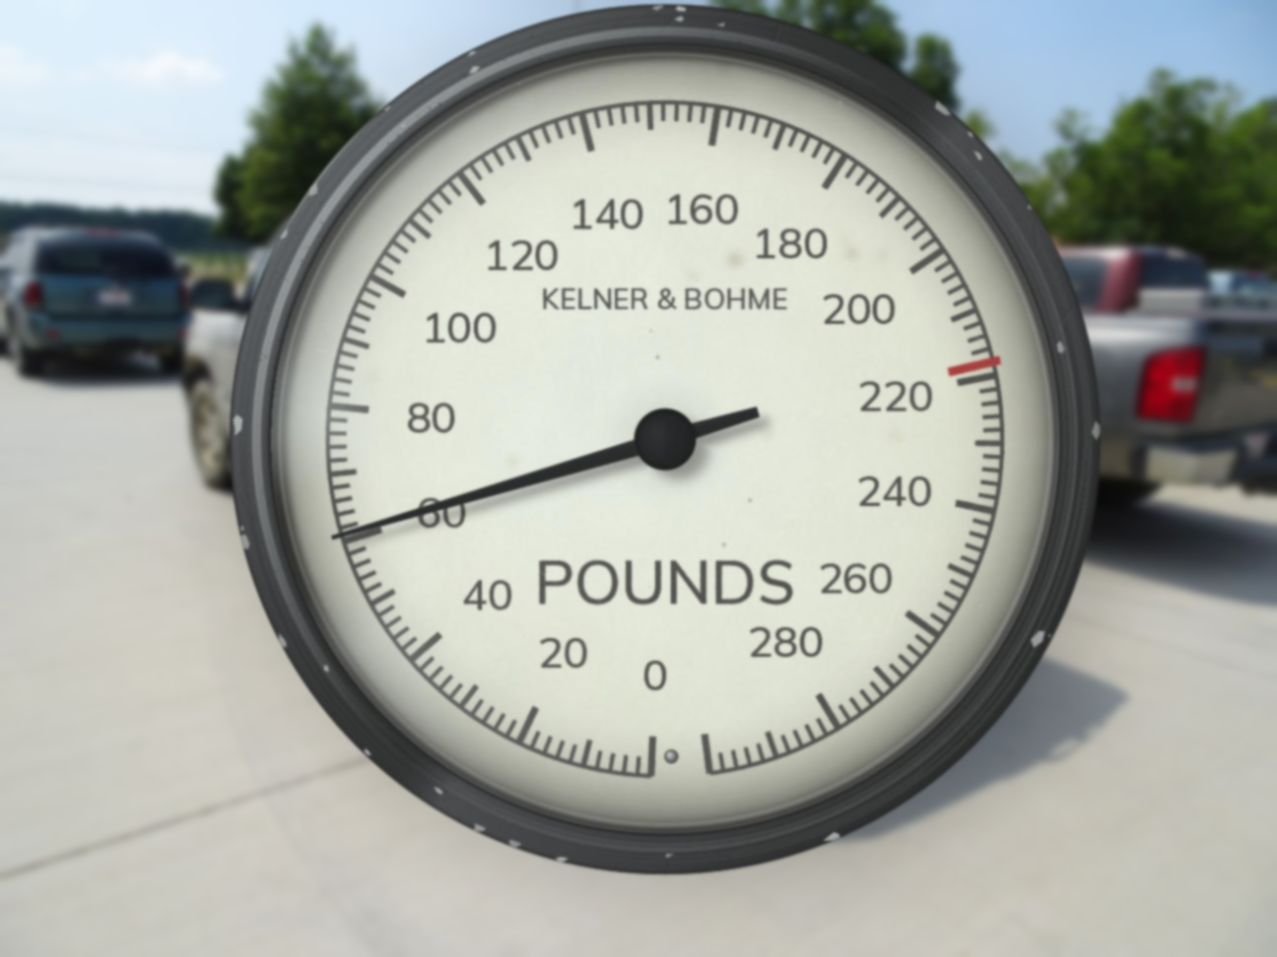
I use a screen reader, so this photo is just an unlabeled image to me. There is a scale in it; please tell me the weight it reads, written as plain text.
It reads 61 lb
